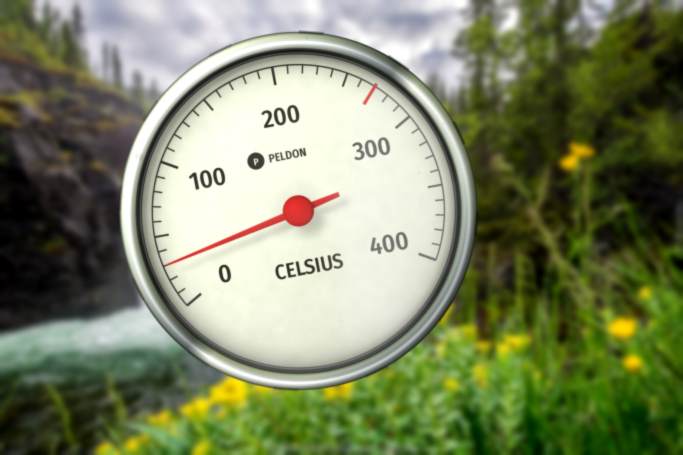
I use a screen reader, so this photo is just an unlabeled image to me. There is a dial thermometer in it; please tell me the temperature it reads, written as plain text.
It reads 30 °C
